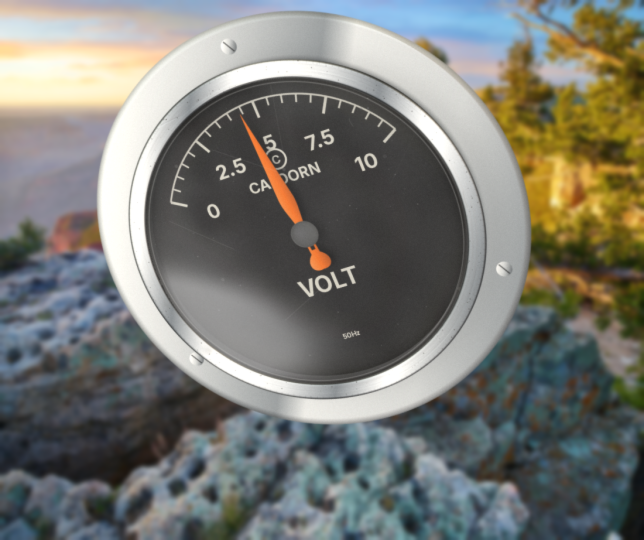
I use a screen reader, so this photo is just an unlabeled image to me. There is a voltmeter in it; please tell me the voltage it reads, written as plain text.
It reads 4.5 V
